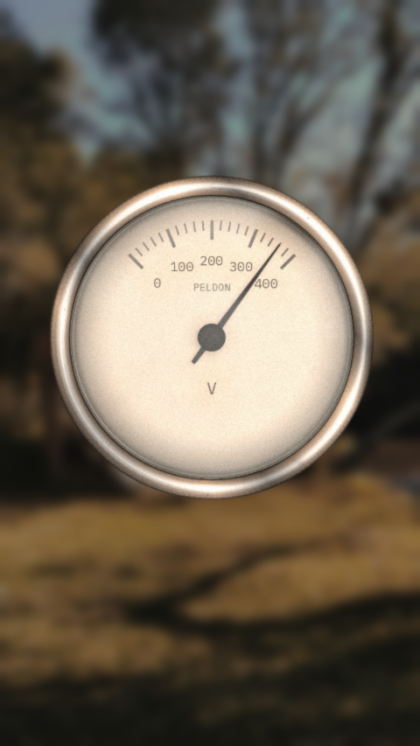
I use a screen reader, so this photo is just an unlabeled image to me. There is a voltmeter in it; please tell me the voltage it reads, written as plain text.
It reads 360 V
